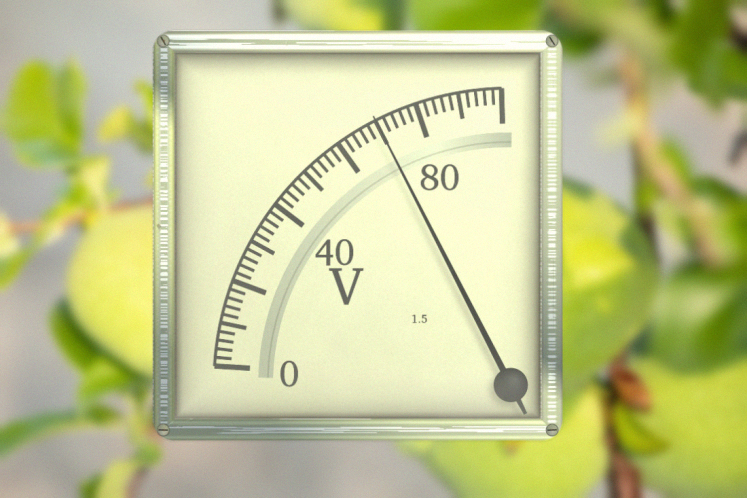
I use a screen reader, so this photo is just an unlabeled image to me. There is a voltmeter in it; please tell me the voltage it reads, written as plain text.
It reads 70 V
